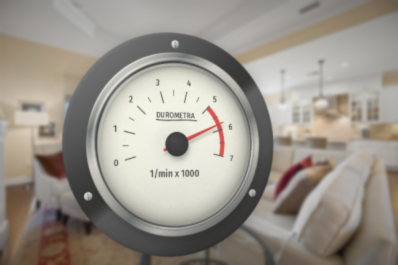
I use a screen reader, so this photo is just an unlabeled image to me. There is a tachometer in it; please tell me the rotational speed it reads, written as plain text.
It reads 5750 rpm
